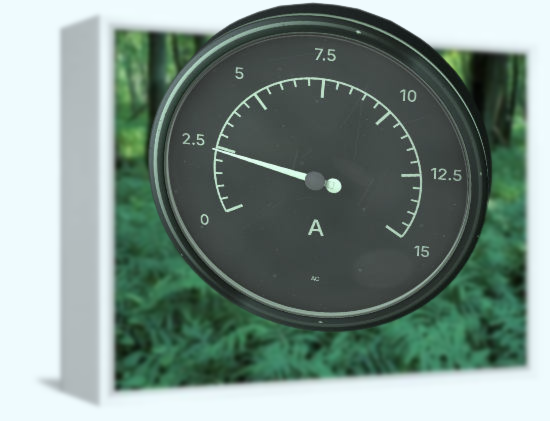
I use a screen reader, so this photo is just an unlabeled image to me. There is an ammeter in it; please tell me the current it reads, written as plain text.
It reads 2.5 A
